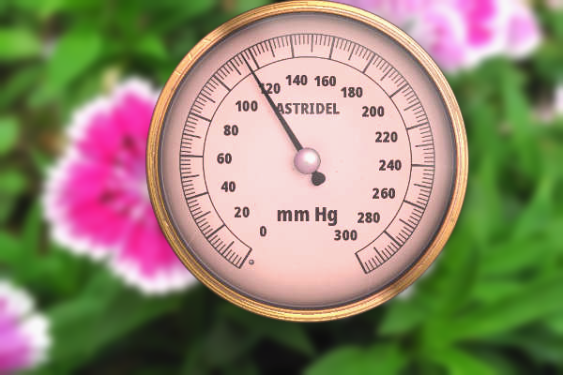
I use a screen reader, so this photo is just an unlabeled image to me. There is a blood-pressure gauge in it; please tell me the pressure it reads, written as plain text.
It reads 116 mmHg
